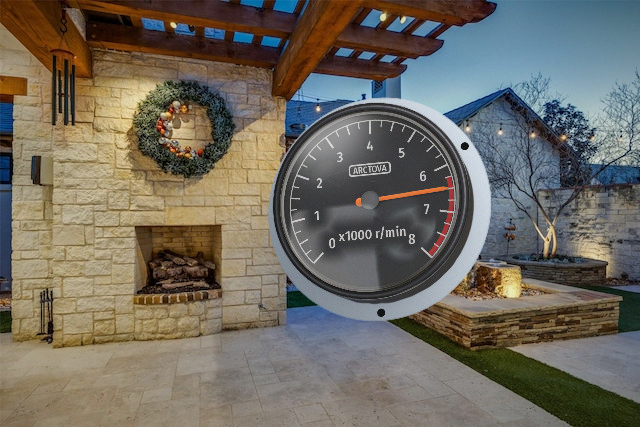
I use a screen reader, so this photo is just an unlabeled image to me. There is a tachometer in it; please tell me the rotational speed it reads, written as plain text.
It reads 6500 rpm
